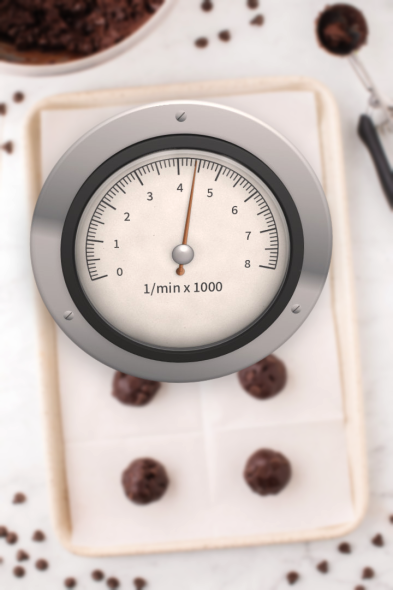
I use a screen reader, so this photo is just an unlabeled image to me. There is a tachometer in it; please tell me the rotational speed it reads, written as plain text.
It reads 4400 rpm
